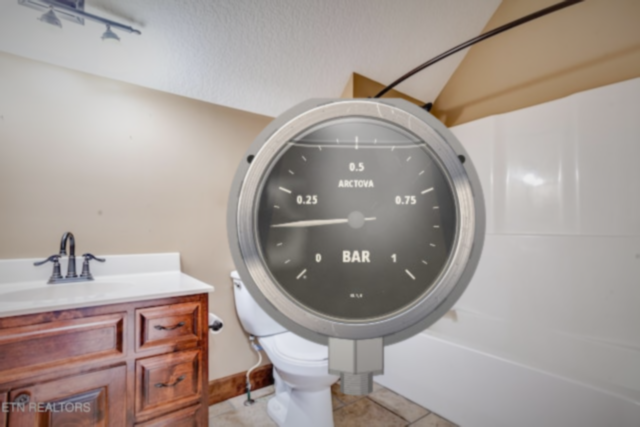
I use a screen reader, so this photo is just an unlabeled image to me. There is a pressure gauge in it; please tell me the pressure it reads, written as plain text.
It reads 0.15 bar
